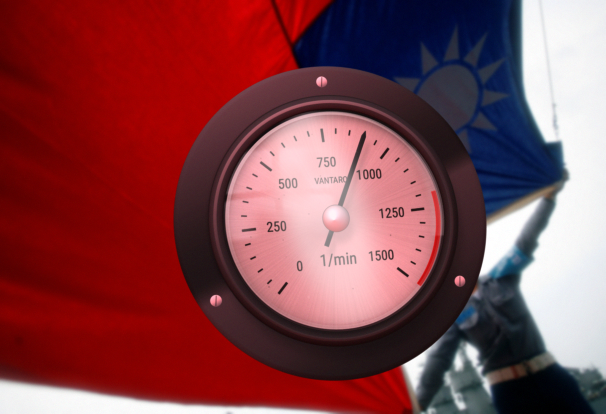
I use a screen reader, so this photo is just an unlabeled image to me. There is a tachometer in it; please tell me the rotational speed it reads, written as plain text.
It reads 900 rpm
